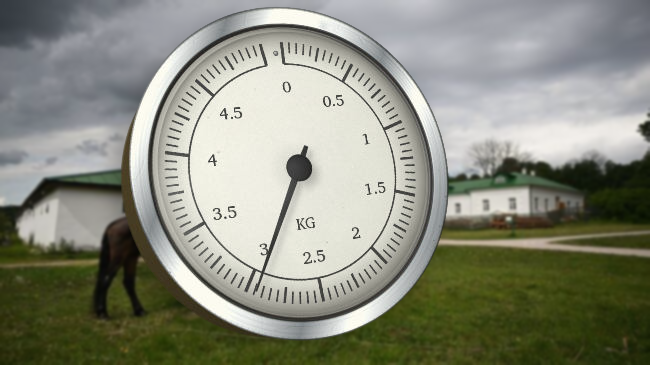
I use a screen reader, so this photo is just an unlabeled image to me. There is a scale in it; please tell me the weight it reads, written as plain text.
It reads 2.95 kg
